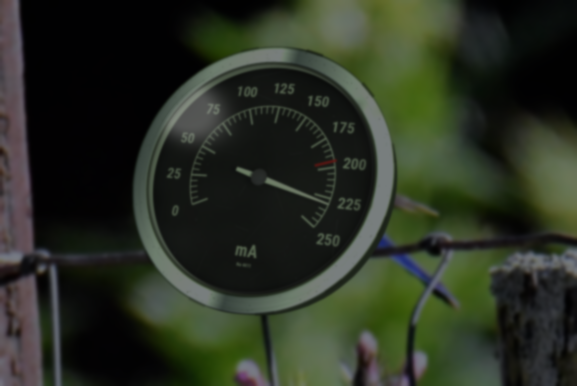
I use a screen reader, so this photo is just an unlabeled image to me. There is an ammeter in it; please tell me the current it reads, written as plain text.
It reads 230 mA
